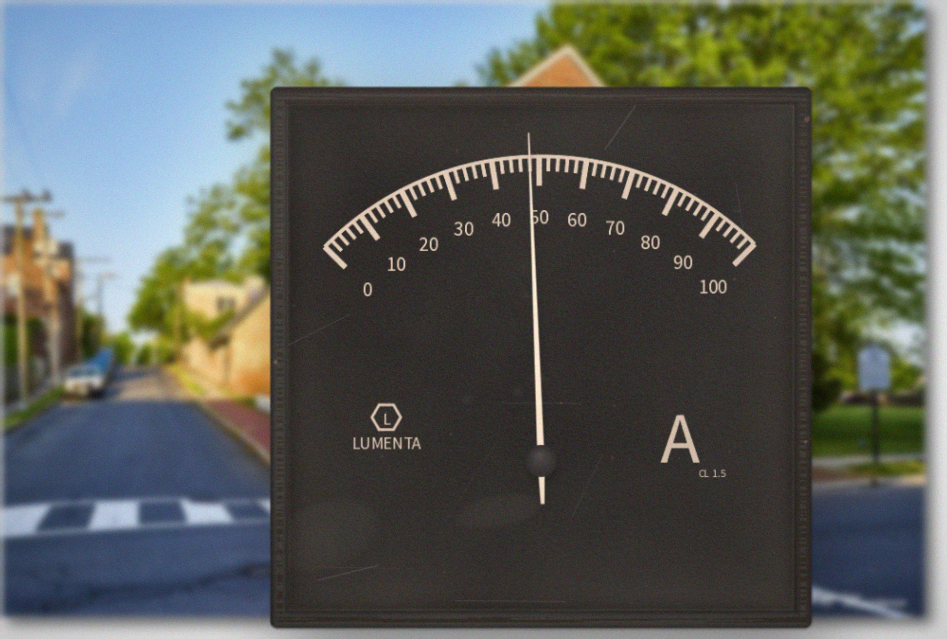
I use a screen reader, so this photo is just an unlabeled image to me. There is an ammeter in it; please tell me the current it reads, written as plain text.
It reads 48 A
